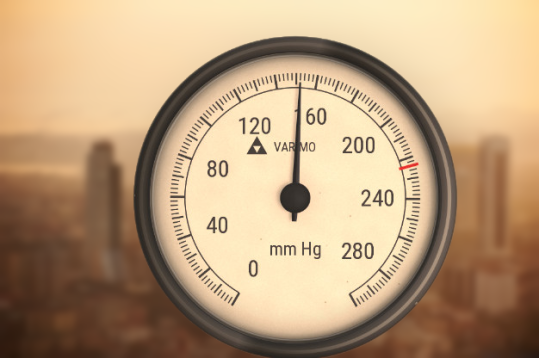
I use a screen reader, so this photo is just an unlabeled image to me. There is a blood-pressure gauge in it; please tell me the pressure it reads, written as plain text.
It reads 152 mmHg
